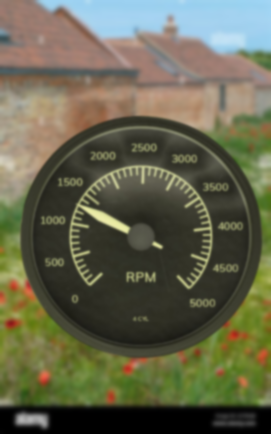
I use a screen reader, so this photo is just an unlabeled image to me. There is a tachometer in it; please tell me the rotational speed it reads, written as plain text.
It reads 1300 rpm
